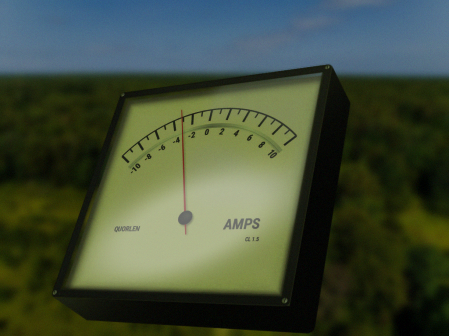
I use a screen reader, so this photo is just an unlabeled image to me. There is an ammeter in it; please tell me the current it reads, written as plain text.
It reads -3 A
